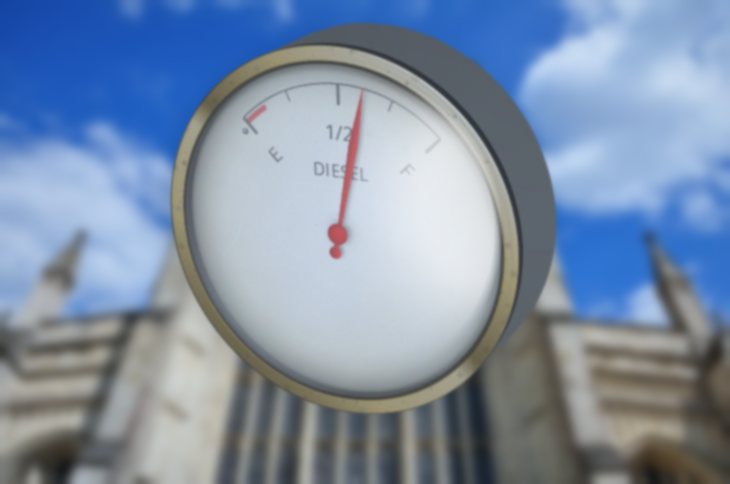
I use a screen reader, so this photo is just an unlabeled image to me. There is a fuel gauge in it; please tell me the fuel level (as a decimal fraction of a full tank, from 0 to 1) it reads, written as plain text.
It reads 0.625
